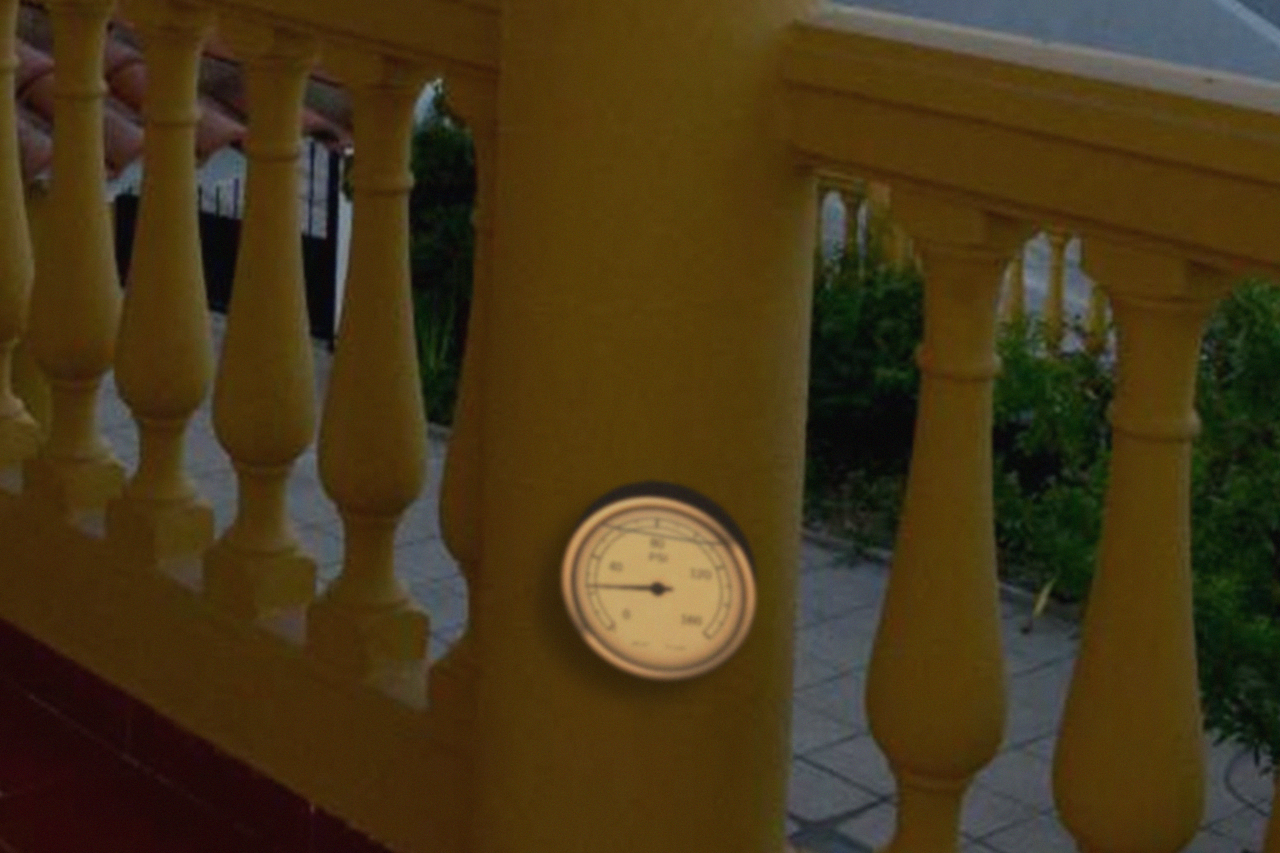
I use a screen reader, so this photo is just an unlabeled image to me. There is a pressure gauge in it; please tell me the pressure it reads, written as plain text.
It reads 25 psi
